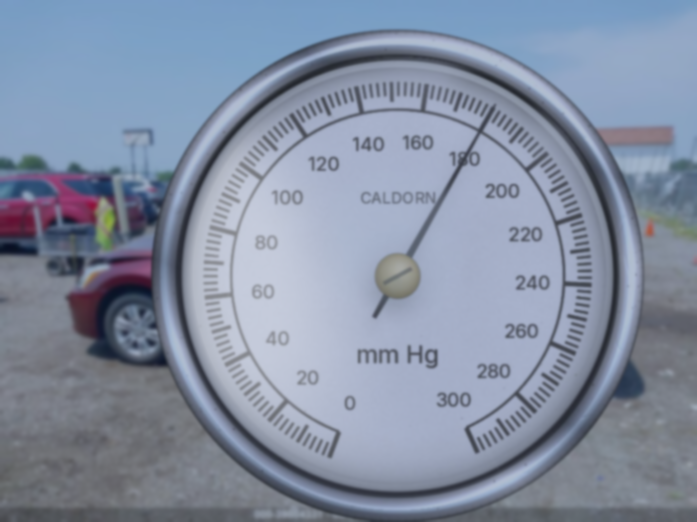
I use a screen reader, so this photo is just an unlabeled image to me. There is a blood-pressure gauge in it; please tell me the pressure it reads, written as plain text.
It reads 180 mmHg
